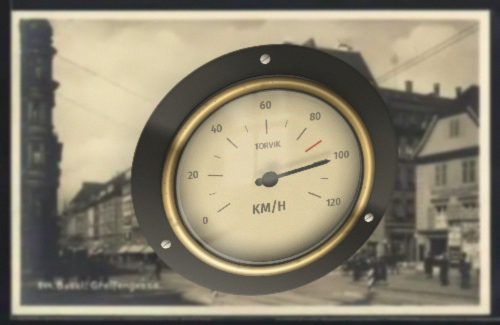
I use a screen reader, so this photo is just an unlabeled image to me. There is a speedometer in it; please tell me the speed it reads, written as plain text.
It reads 100 km/h
